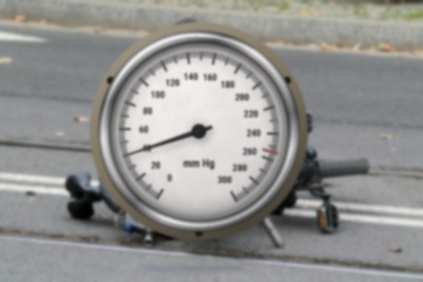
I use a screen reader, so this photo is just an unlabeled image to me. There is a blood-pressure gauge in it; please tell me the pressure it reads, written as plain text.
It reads 40 mmHg
